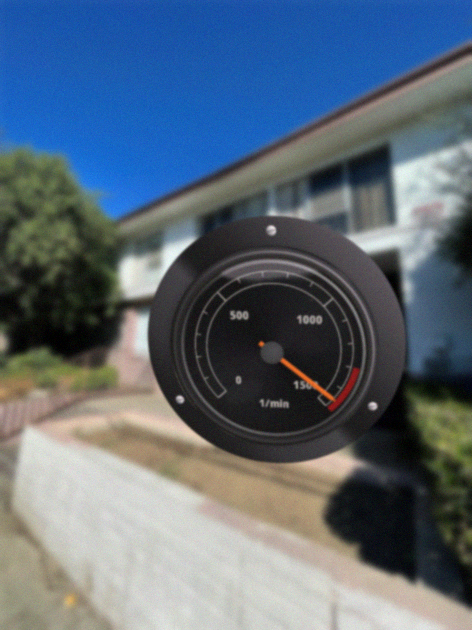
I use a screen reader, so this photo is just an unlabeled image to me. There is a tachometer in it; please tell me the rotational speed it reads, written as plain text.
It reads 1450 rpm
